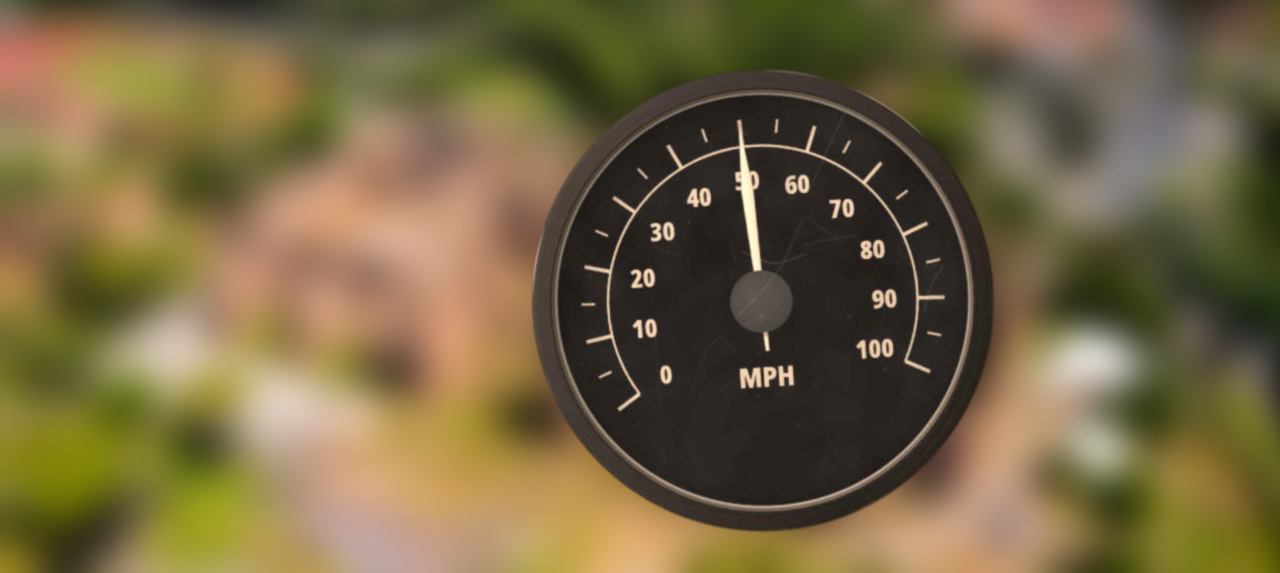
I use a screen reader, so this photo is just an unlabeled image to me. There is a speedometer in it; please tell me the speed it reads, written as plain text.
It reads 50 mph
